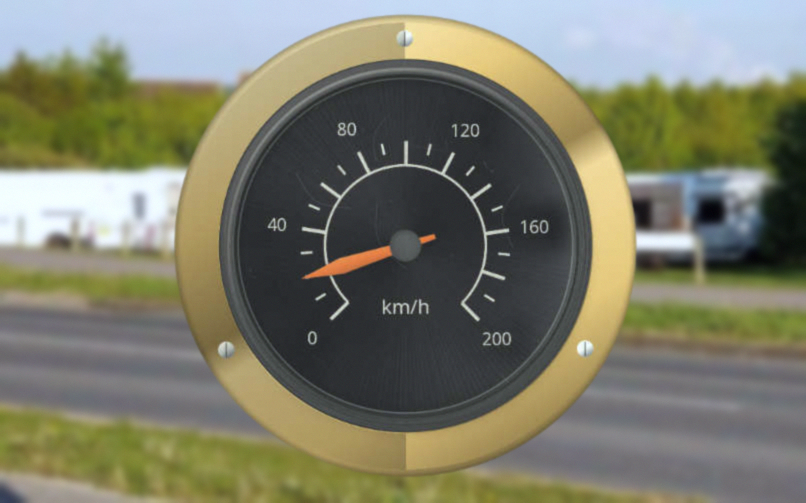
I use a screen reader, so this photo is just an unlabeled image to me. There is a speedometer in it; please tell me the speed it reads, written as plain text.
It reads 20 km/h
